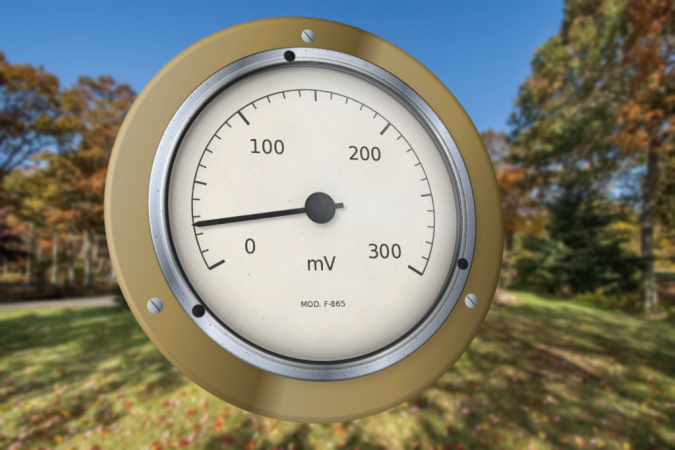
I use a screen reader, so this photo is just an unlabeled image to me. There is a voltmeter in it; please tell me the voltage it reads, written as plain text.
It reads 25 mV
